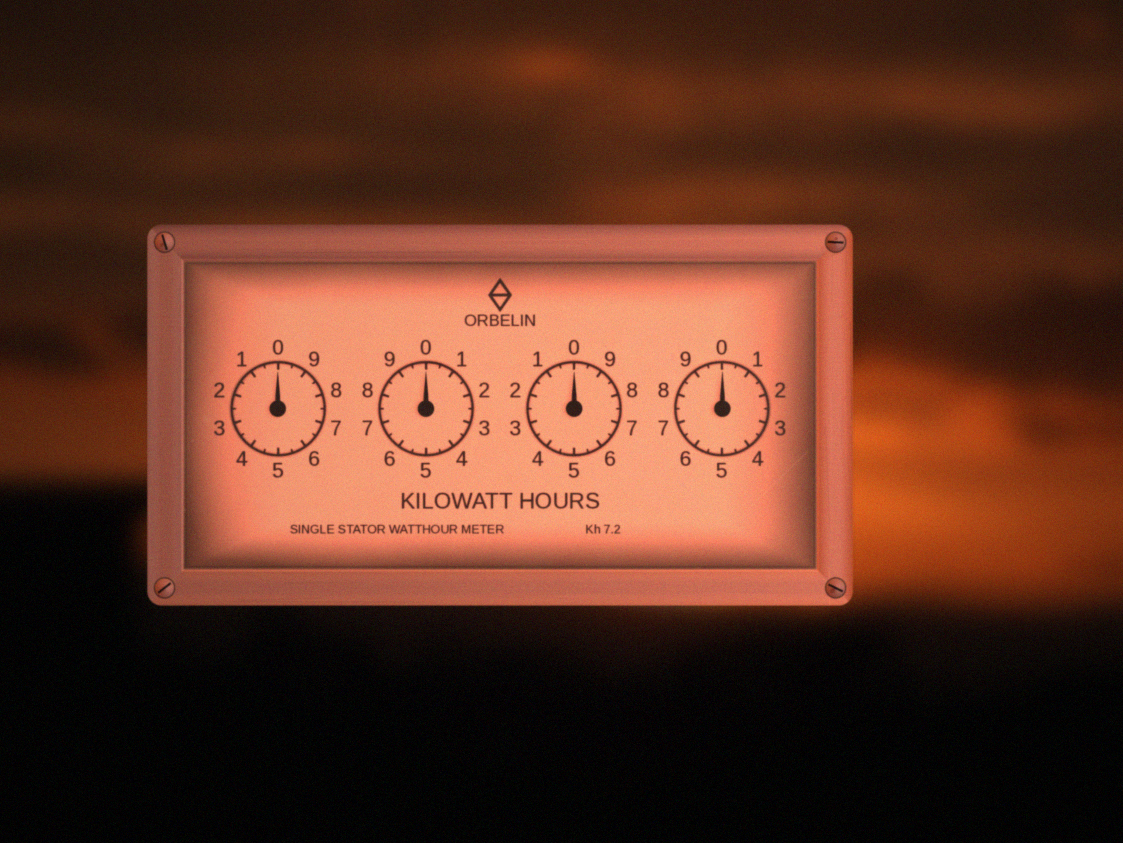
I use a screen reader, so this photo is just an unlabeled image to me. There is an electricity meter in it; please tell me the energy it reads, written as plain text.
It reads 0 kWh
